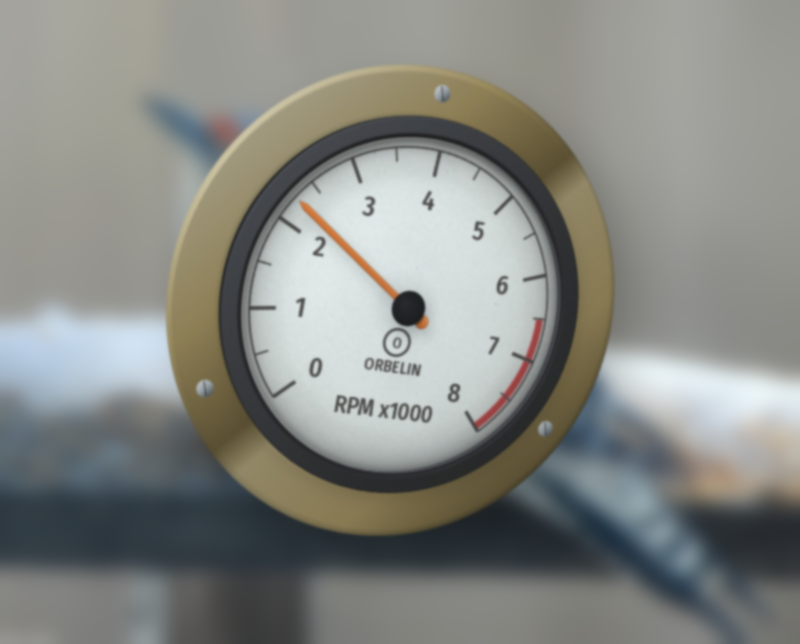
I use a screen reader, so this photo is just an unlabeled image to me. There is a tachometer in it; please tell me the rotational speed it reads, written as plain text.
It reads 2250 rpm
